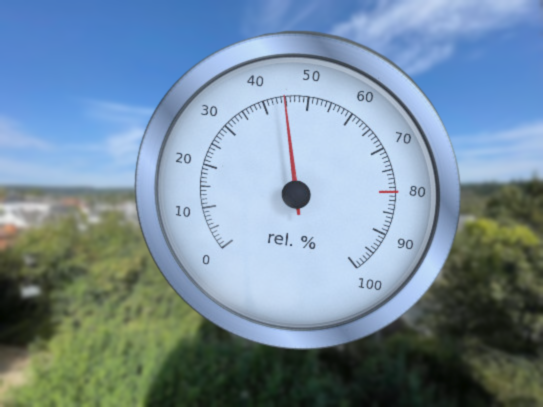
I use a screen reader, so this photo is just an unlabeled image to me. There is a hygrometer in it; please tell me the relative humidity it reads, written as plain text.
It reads 45 %
